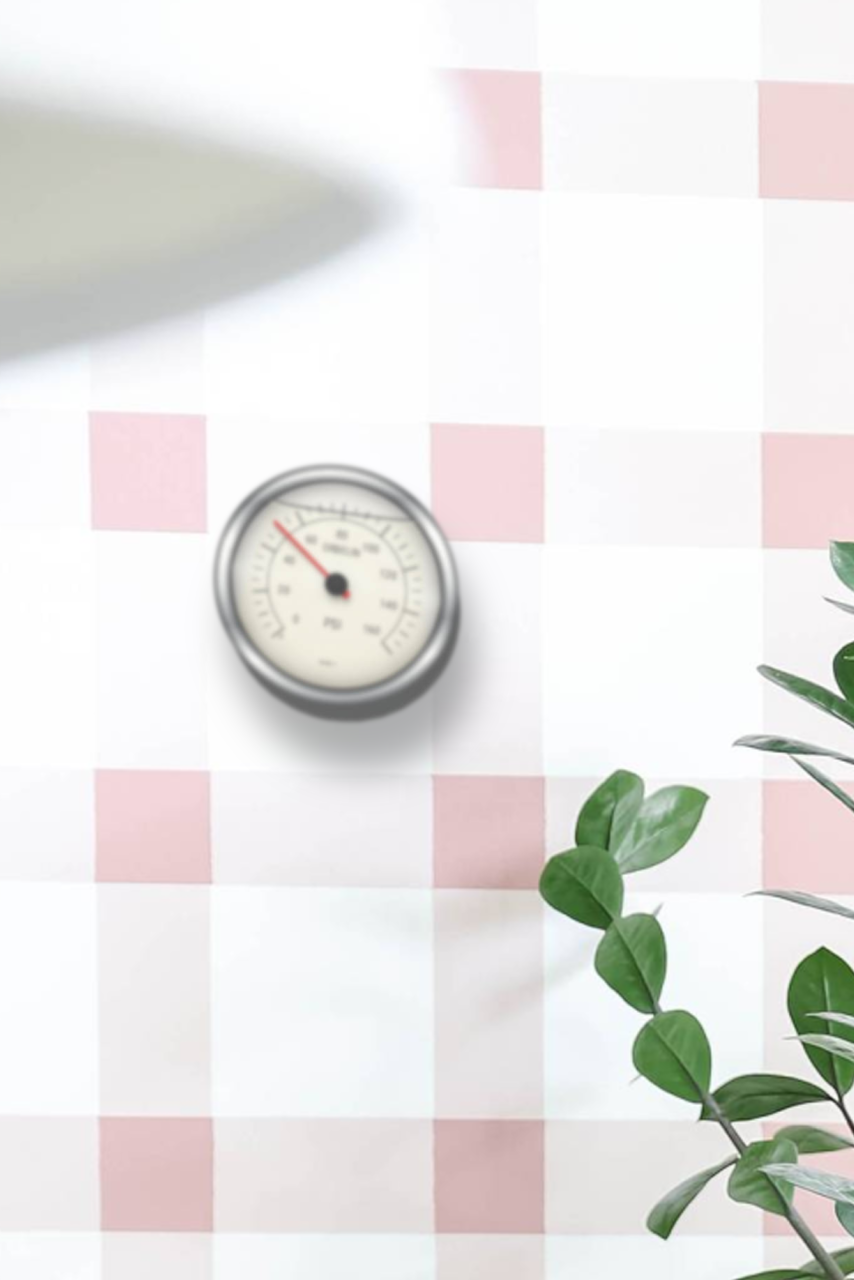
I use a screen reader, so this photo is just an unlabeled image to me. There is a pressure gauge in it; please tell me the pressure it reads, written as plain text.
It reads 50 psi
